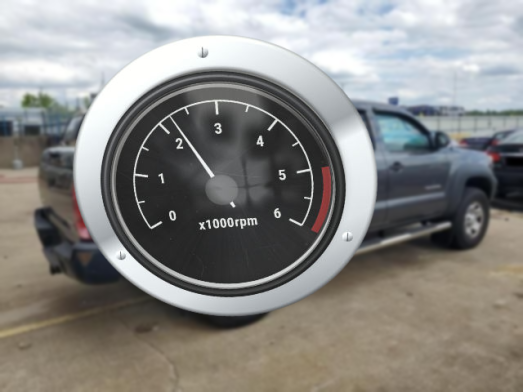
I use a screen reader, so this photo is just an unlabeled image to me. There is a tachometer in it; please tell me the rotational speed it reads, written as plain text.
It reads 2250 rpm
